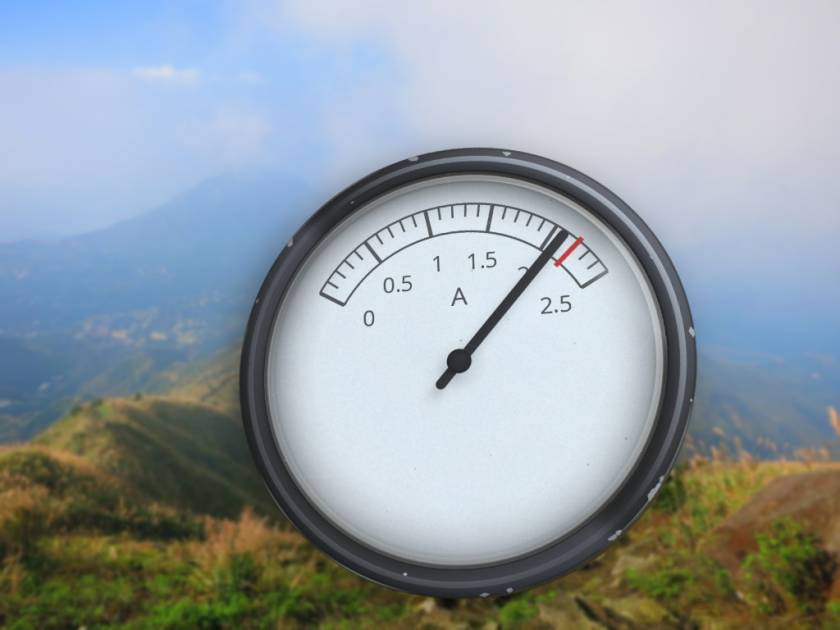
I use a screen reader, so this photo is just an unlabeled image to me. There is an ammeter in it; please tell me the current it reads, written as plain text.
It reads 2.1 A
